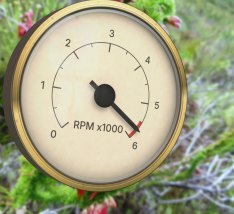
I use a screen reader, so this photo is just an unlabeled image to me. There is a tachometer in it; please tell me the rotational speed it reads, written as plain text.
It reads 5750 rpm
